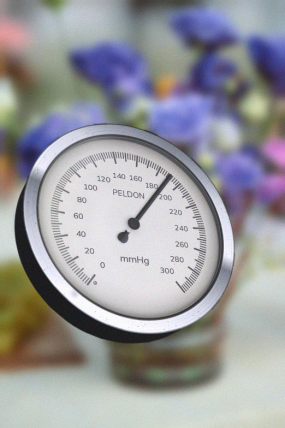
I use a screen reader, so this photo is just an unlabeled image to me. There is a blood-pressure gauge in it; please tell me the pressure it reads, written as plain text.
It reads 190 mmHg
